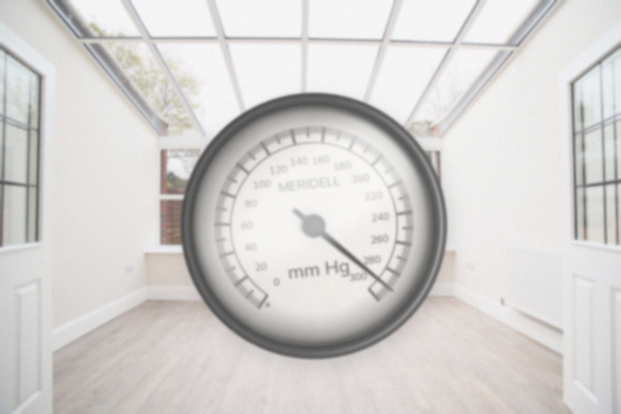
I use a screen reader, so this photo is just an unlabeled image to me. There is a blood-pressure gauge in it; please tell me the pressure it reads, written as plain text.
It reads 290 mmHg
